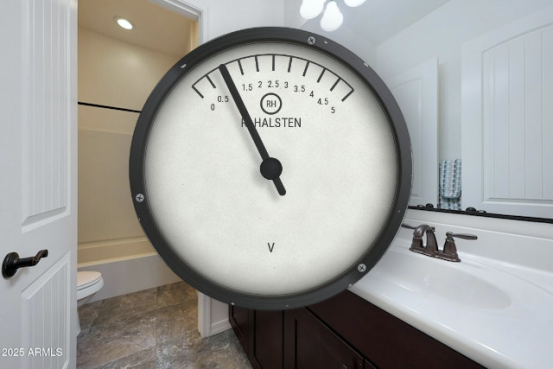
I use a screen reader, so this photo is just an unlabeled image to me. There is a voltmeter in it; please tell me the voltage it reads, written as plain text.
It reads 1 V
